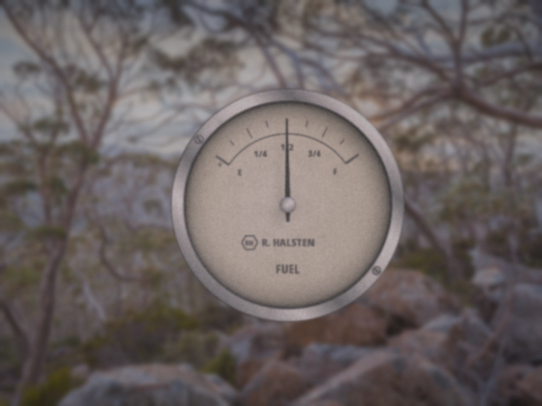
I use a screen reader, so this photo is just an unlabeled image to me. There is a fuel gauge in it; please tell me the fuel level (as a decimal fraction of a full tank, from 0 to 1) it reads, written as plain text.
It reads 0.5
